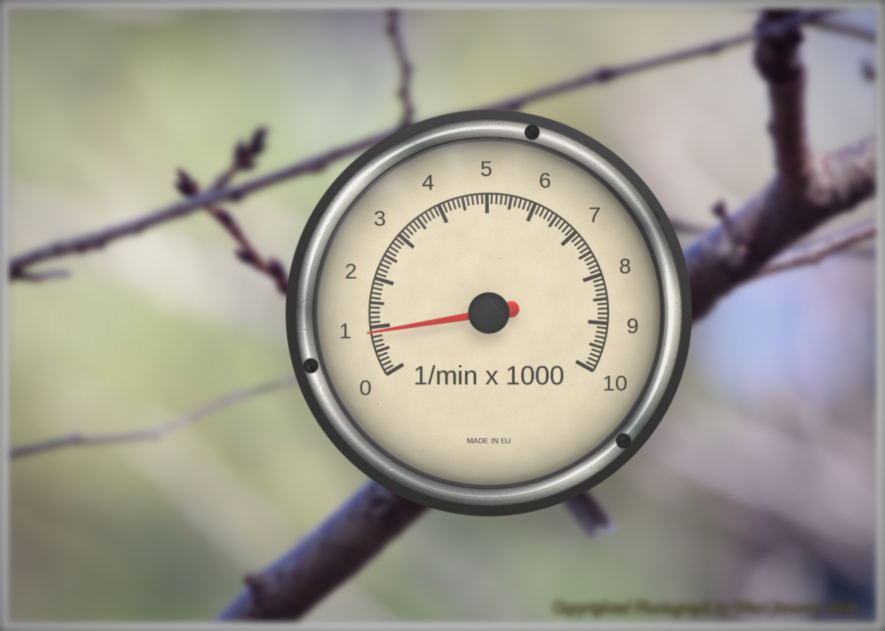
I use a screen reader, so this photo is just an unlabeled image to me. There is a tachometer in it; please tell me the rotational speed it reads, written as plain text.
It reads 900 rpm
